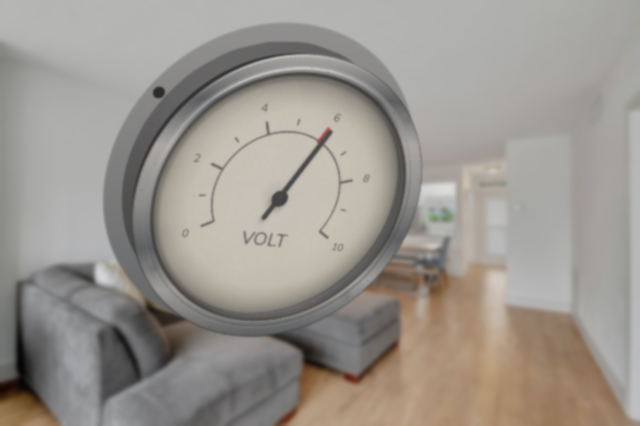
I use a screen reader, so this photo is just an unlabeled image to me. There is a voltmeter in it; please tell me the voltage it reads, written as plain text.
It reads 6 V
